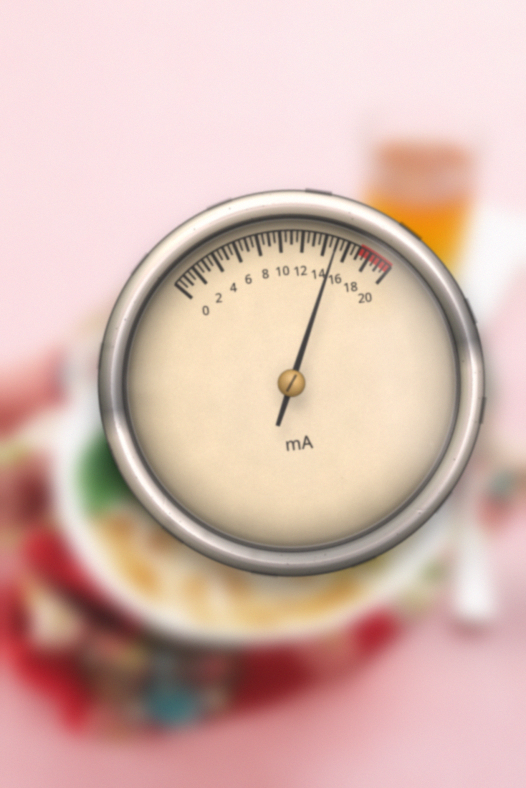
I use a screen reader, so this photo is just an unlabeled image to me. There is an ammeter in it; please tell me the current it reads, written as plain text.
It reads 15 mA
